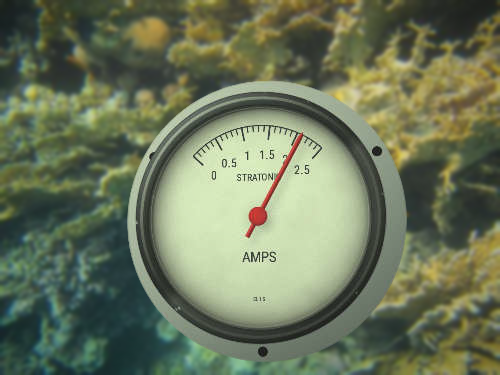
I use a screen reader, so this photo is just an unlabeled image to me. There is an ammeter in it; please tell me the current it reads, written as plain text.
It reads 2.1 A
